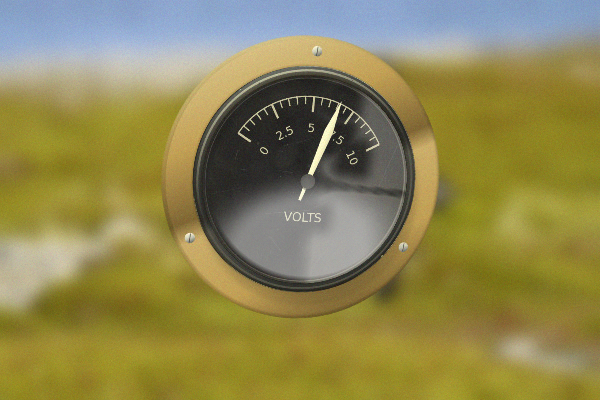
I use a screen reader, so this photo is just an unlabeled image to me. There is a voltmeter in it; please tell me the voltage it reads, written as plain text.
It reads 6.5 V
